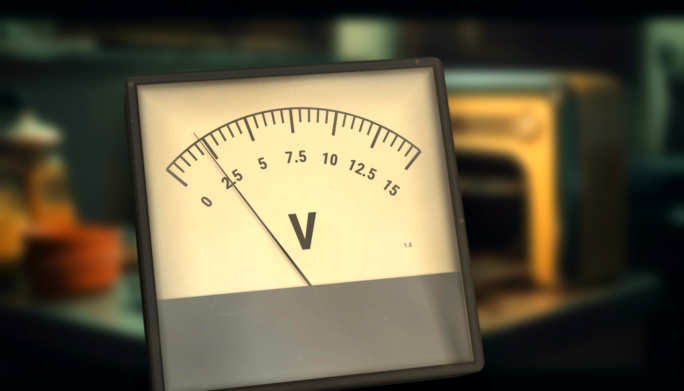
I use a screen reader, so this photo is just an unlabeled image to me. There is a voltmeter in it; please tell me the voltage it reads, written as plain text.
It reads 2.25 V
